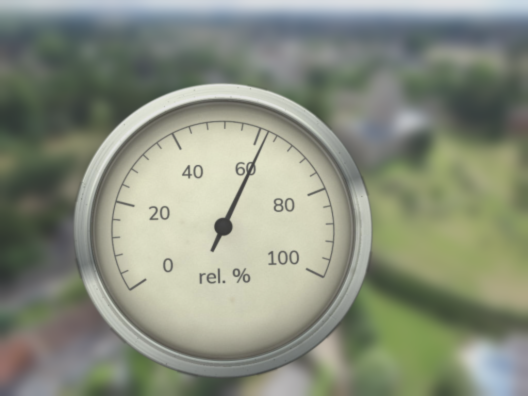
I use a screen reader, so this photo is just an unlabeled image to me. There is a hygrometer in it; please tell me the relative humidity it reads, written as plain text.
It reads 62 %
